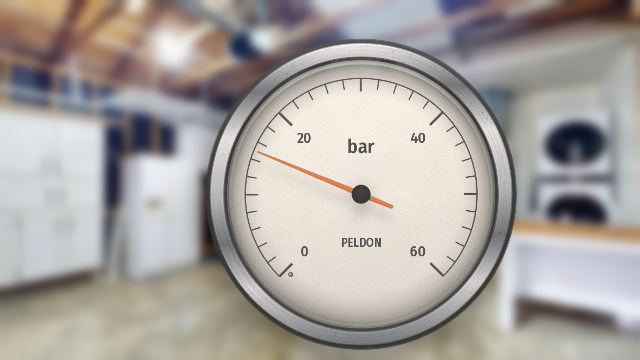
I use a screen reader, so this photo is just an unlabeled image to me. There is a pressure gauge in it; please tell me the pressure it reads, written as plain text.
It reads 15 bar
